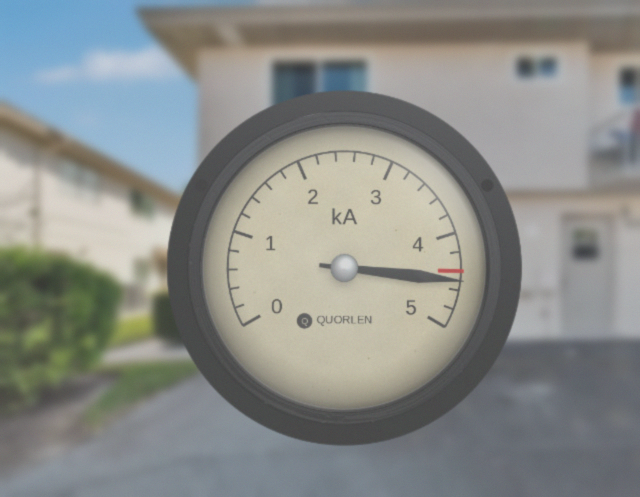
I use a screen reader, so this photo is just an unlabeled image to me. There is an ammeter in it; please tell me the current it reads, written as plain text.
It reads 4.5 kA
